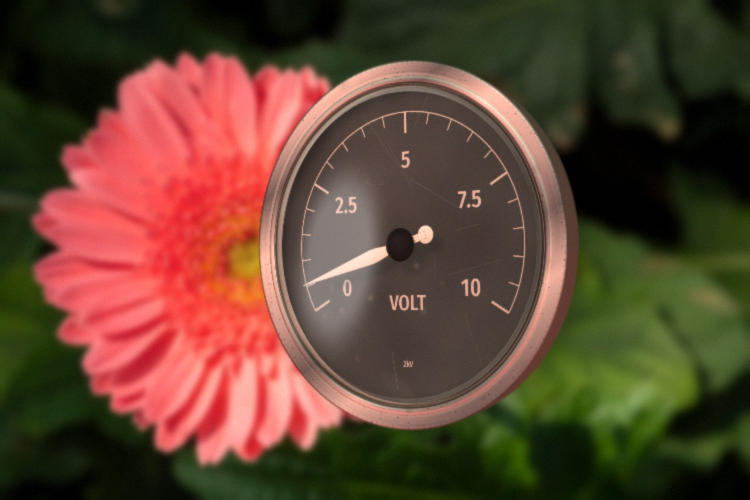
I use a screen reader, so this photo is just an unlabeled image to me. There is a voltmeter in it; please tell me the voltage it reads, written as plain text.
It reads 0.5 V
